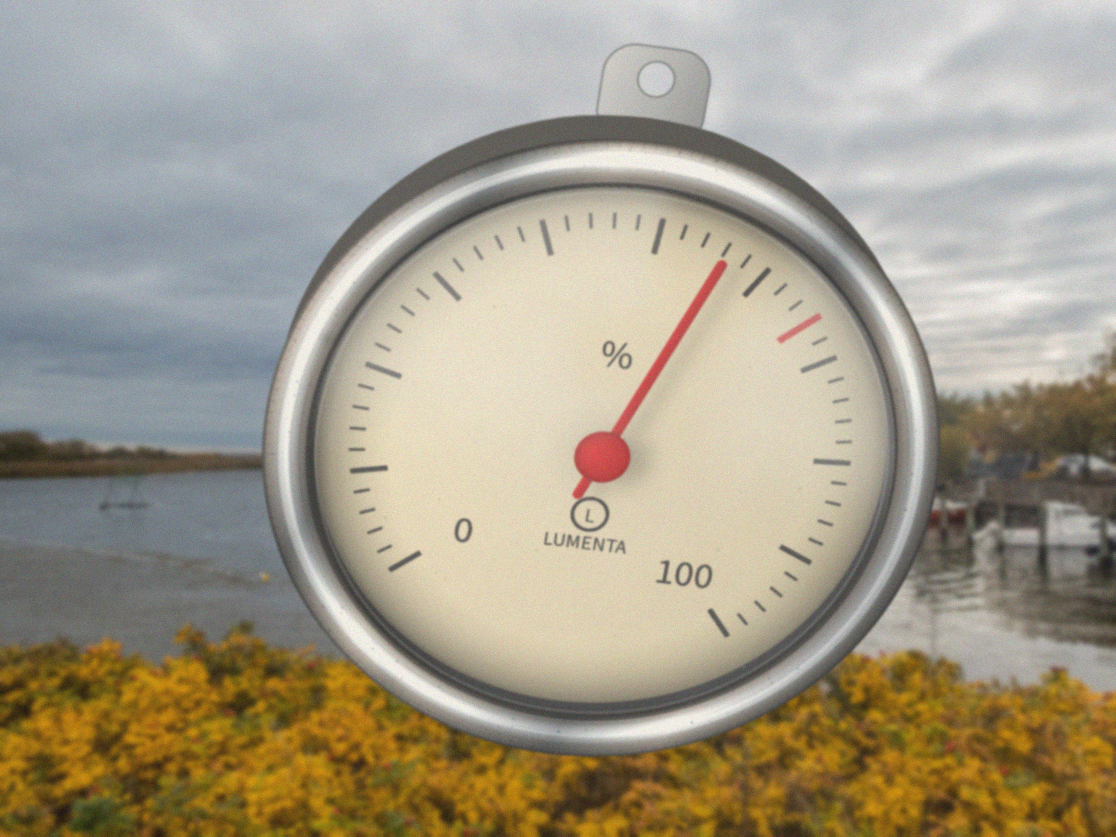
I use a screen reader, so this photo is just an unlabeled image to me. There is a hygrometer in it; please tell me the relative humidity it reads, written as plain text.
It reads 56 %
